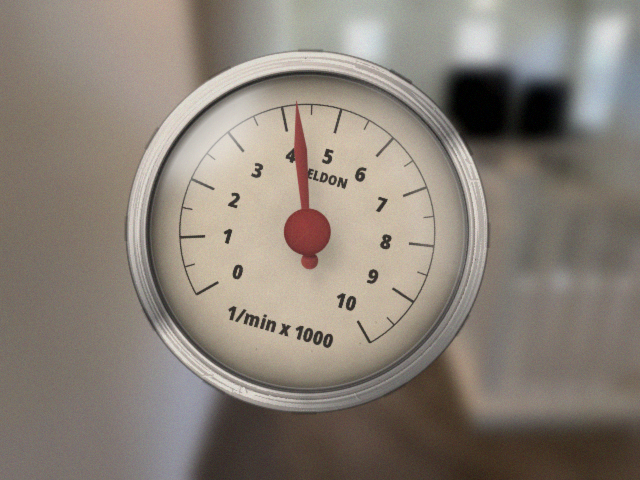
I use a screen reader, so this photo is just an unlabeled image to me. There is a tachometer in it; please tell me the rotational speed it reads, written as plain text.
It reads 4250 rpm
